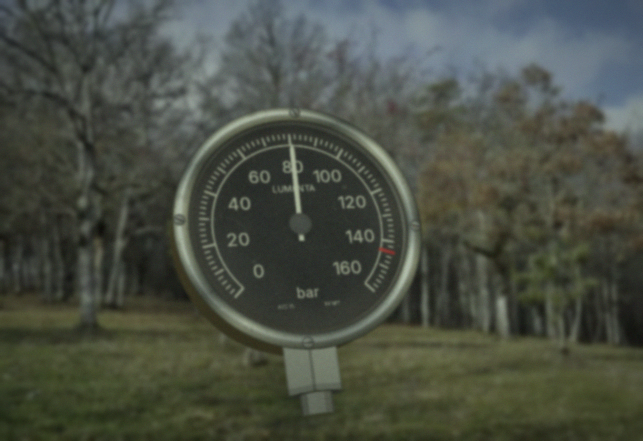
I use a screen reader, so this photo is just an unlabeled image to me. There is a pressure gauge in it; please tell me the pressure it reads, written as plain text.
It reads 80 bar
